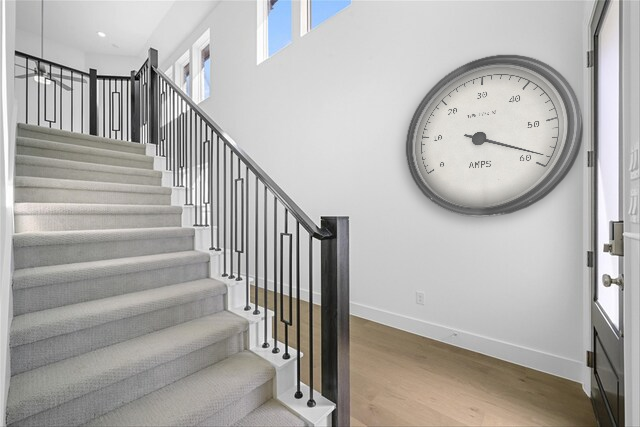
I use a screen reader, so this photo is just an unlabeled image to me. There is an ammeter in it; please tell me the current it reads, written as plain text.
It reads 58 A
